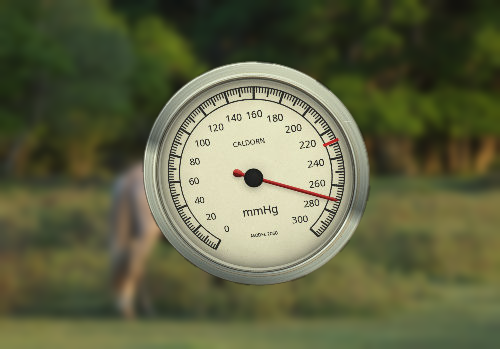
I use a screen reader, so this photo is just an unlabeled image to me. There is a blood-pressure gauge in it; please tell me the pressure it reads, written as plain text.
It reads 270 mmHg
